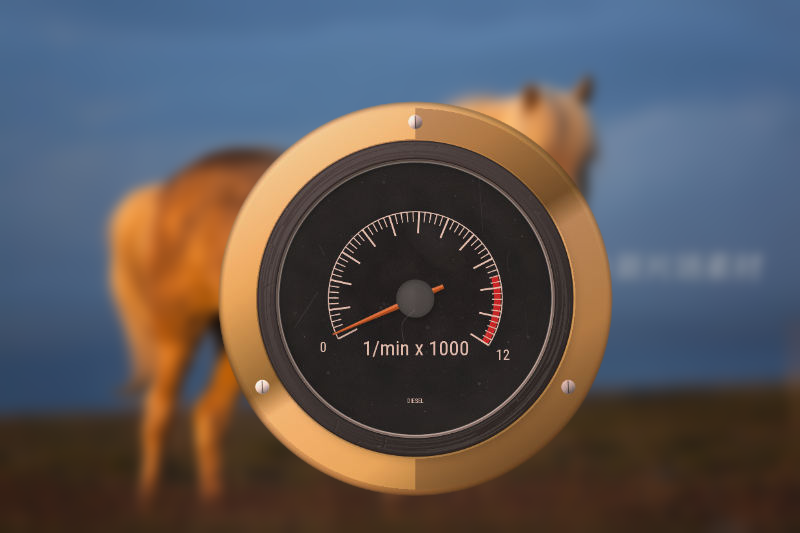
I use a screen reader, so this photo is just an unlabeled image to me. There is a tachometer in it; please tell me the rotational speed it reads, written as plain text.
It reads 200 rpm
